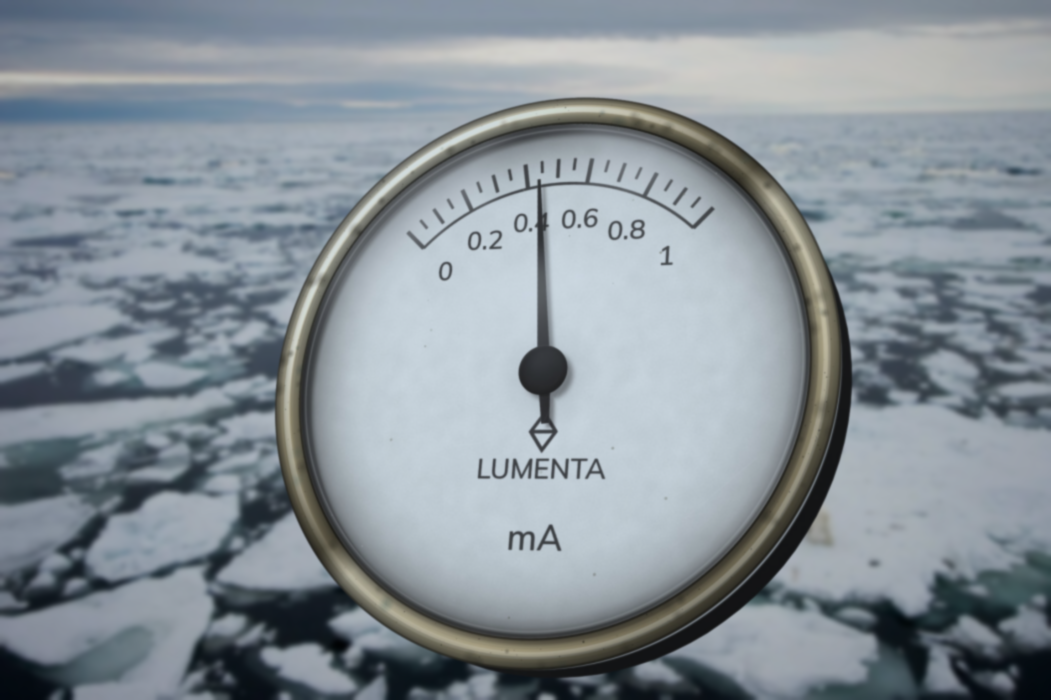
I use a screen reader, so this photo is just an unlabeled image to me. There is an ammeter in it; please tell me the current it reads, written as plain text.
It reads 0.45 mA
